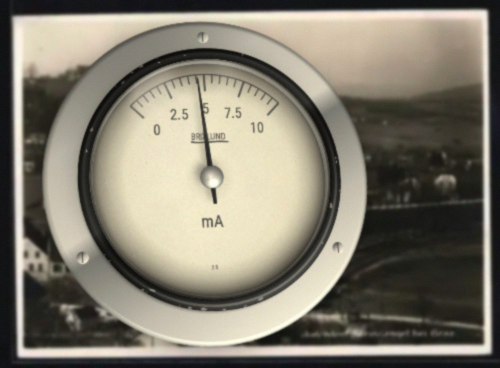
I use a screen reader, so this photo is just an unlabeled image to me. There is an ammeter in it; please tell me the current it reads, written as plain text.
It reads 4.5 mA
